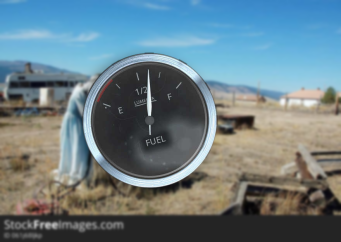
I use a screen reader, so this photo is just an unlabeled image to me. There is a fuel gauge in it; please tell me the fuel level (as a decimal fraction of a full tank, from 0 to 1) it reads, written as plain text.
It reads 0.625
